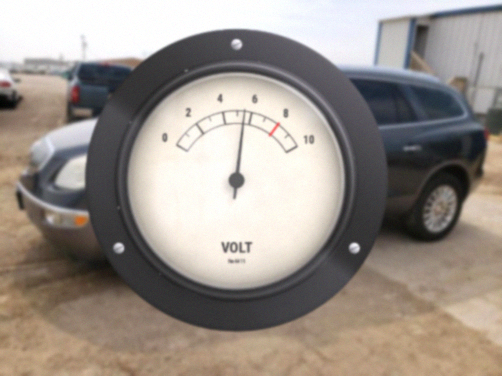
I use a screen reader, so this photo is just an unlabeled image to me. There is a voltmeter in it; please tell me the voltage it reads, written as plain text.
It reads 5.5 V
